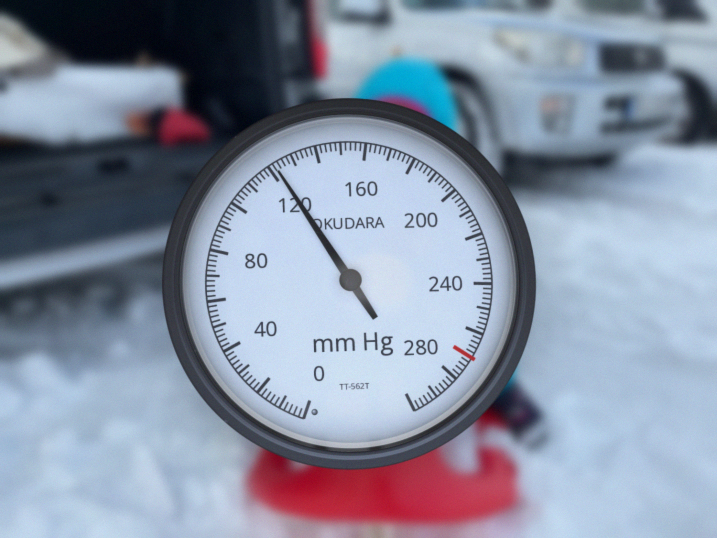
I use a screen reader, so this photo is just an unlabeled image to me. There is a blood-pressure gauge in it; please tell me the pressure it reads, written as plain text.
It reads 122 mmHg
